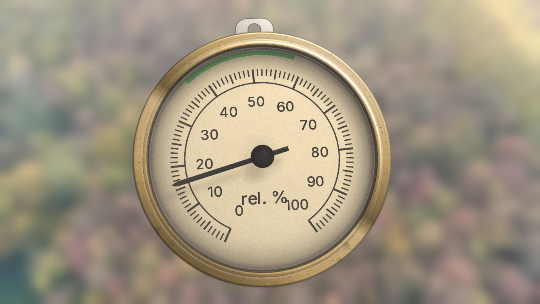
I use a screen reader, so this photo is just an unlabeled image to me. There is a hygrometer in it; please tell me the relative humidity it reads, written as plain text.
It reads 16 %
